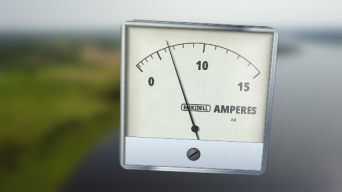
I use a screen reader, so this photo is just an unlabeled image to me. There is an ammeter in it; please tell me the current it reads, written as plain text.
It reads 6.5 A
